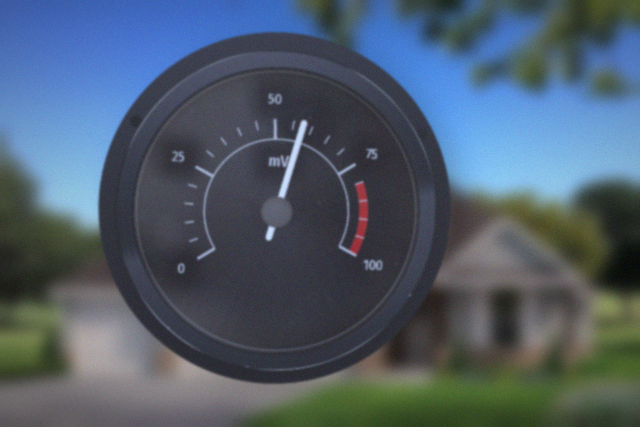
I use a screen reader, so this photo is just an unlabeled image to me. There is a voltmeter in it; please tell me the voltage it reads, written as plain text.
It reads 57.5 mV
